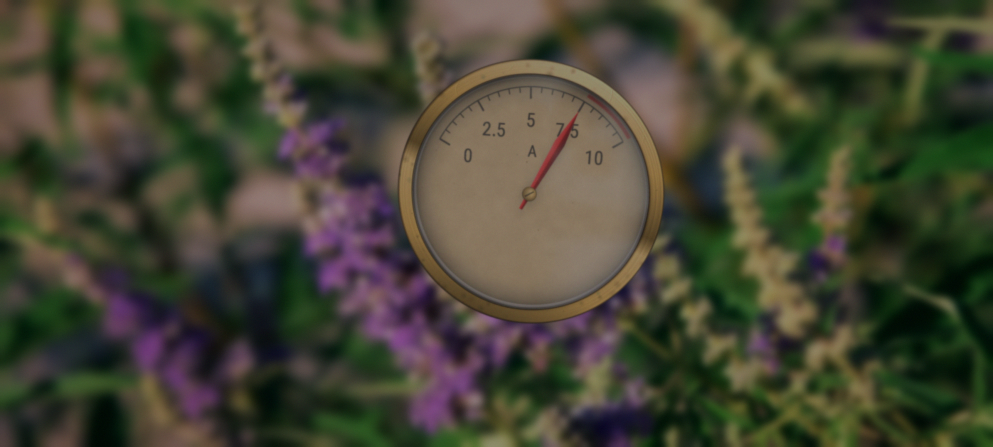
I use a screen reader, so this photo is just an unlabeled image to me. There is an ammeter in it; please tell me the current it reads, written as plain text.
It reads 7.5 A
